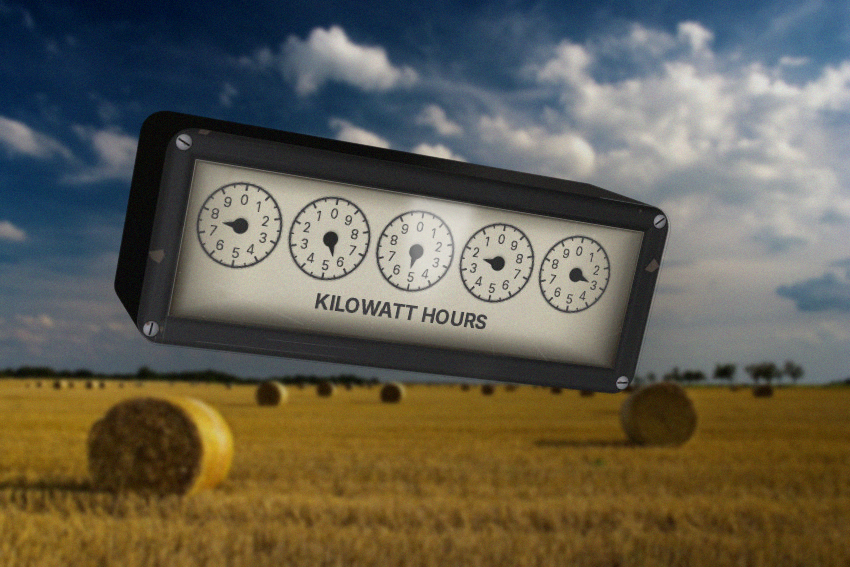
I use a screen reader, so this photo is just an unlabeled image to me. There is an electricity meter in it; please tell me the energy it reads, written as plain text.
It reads 75523 kWh
